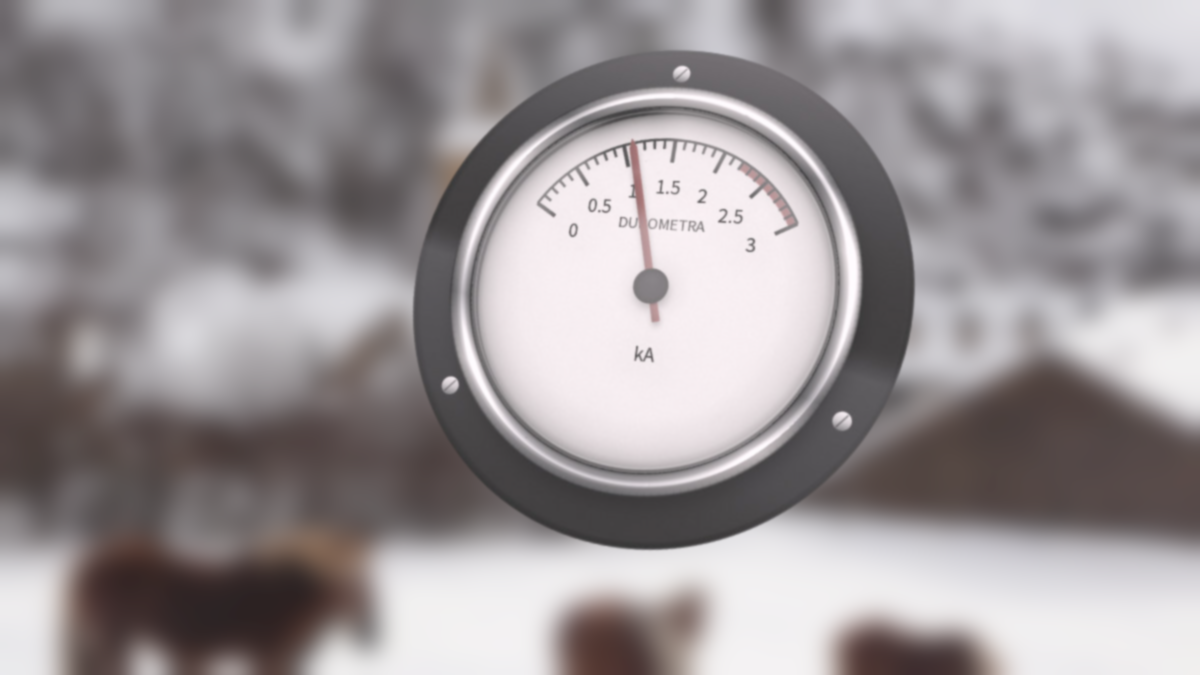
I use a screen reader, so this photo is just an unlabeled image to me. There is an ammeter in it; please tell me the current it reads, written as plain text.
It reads 1.1 kA
